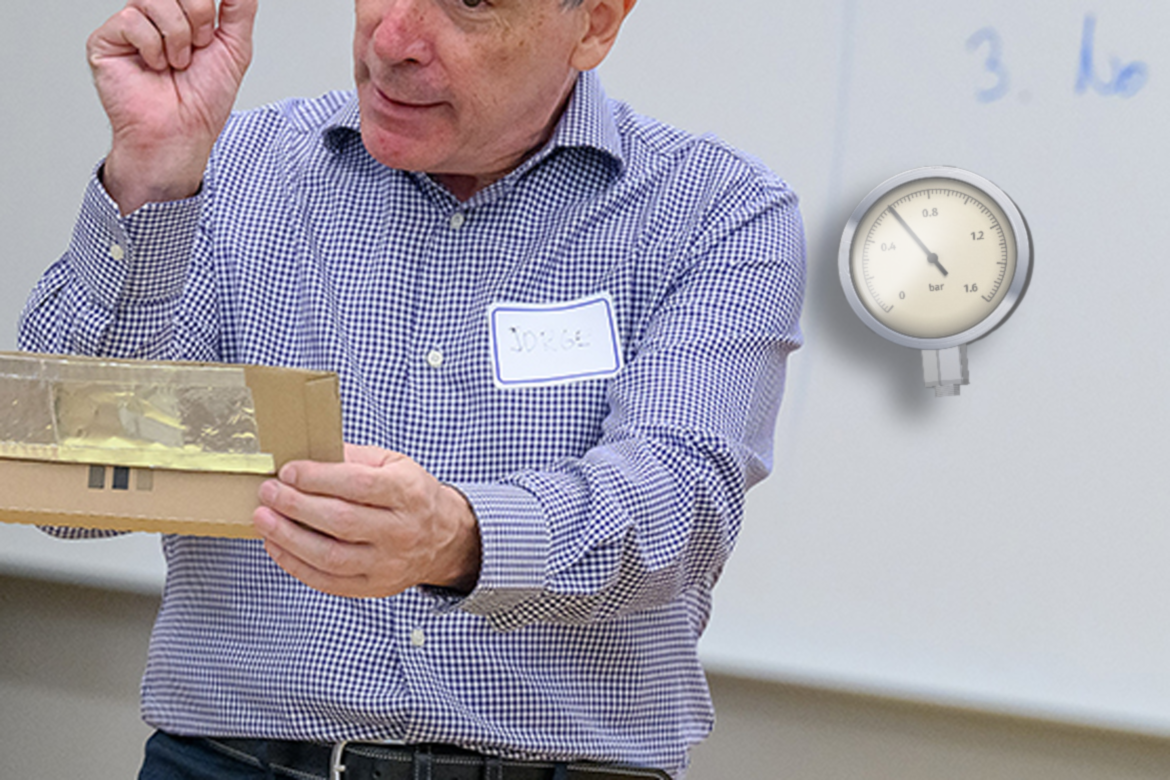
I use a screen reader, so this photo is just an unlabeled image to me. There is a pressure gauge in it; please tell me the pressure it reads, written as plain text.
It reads 0.6 bar
